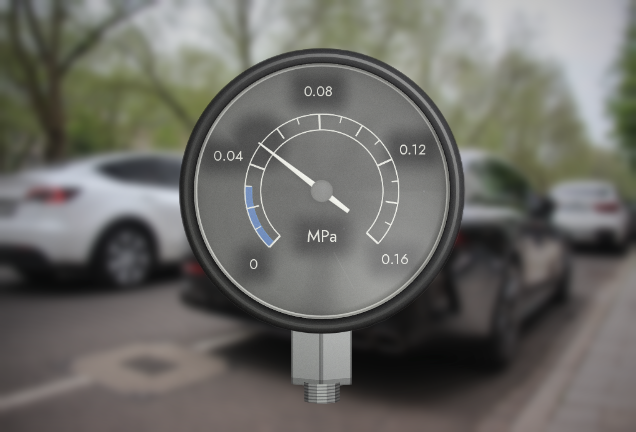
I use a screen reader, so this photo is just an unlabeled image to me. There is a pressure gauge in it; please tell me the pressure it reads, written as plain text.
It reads 0.05 MPa
